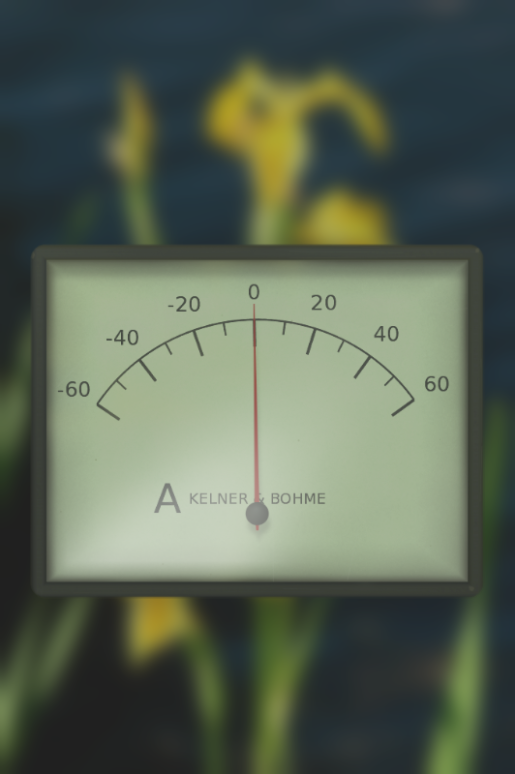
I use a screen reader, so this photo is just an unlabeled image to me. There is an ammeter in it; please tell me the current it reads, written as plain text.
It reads 0 A
